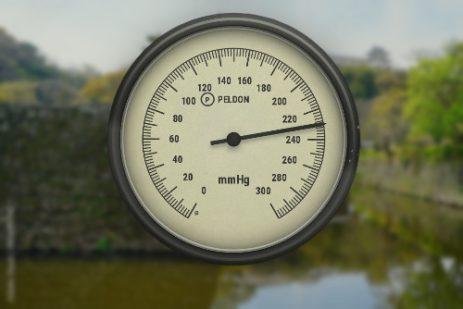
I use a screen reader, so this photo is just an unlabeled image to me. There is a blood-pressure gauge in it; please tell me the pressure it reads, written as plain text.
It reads 230 mmHg
